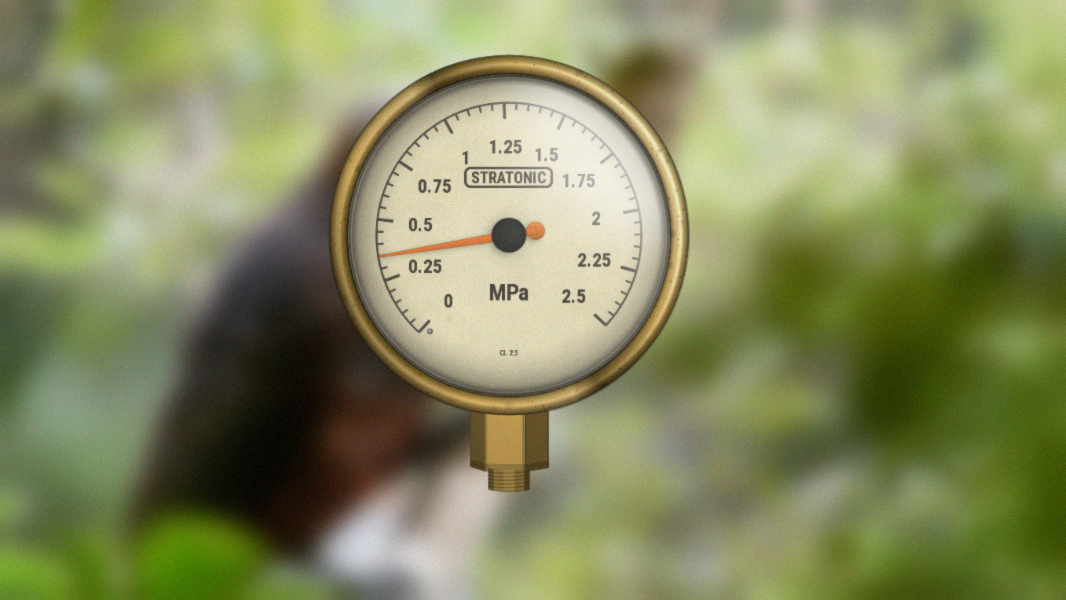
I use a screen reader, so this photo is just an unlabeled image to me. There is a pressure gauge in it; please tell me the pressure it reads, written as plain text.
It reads 0.35 MPa
